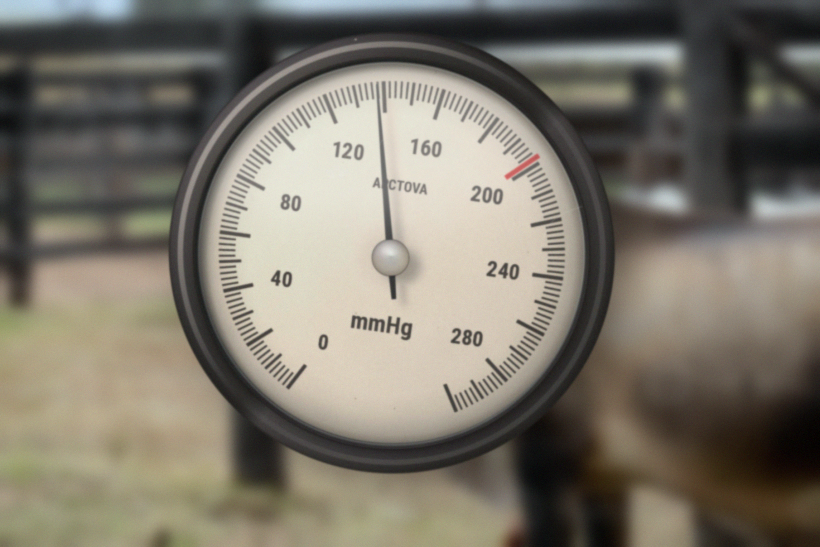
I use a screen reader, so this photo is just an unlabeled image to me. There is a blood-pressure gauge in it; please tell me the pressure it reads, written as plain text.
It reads 138 mmHg
